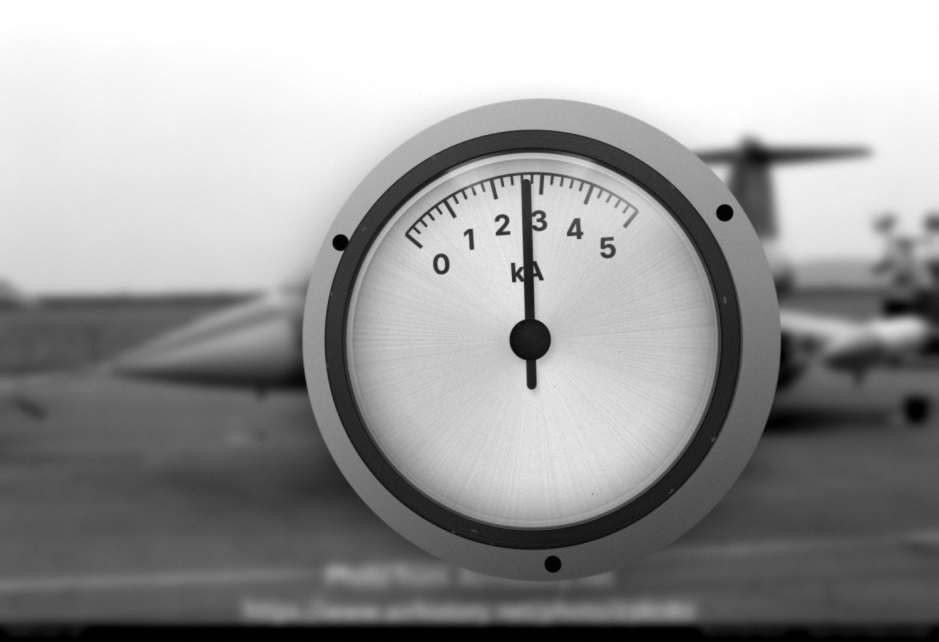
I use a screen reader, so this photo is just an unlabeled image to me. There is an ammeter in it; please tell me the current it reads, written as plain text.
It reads 2.7 kA
